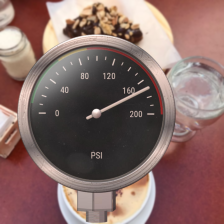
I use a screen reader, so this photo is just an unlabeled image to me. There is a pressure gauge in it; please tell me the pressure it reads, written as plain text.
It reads 170 psi
